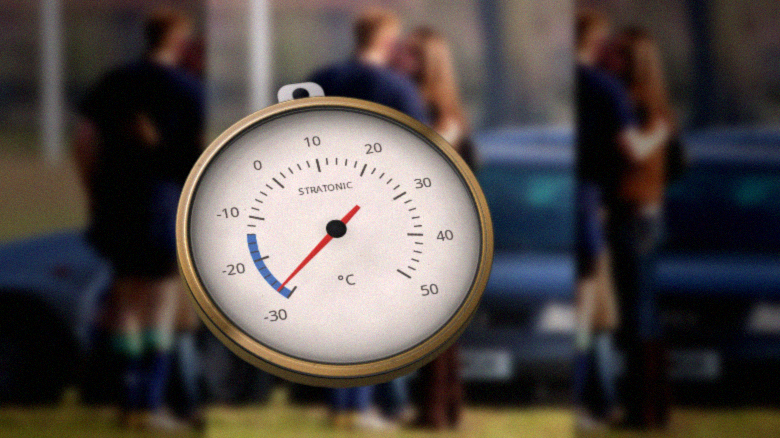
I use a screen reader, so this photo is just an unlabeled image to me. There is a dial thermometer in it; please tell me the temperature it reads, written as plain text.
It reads -28 °C
